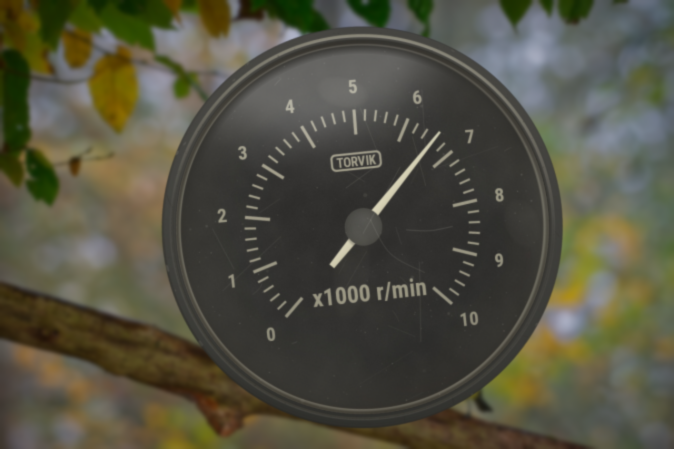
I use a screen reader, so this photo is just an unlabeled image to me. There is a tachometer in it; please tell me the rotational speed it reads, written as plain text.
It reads 6600 rpm
